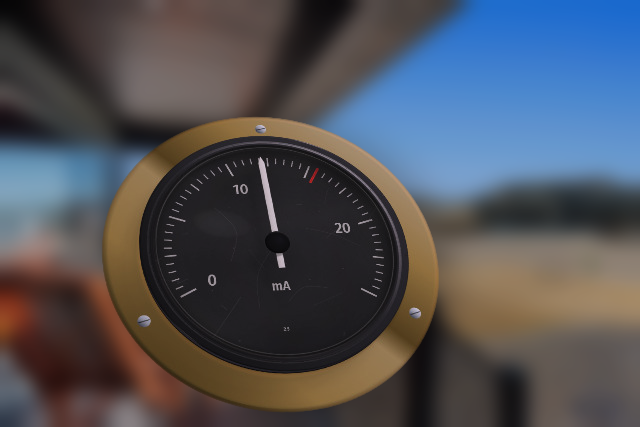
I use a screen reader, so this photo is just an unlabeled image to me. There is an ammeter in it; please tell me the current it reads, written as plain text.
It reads 12 mA
